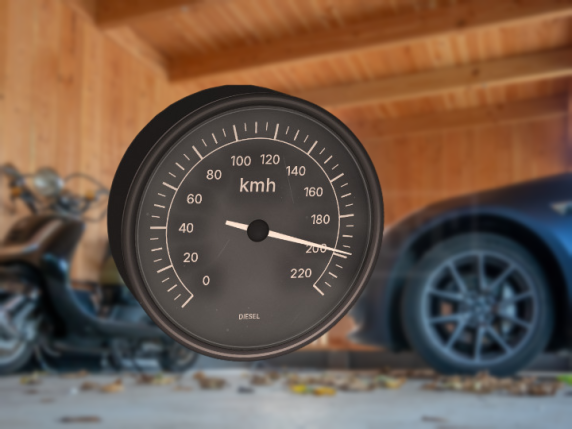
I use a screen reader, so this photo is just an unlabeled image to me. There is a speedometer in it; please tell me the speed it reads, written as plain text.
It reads 197.5 km/h
